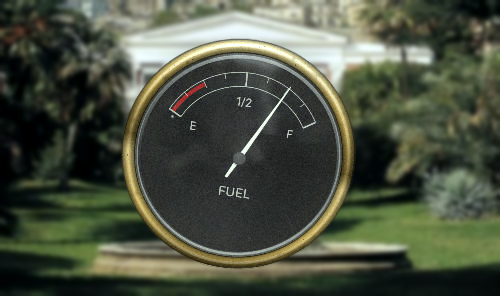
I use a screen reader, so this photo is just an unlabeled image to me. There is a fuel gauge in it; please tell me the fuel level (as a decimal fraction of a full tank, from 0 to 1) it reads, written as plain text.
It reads 0.75
